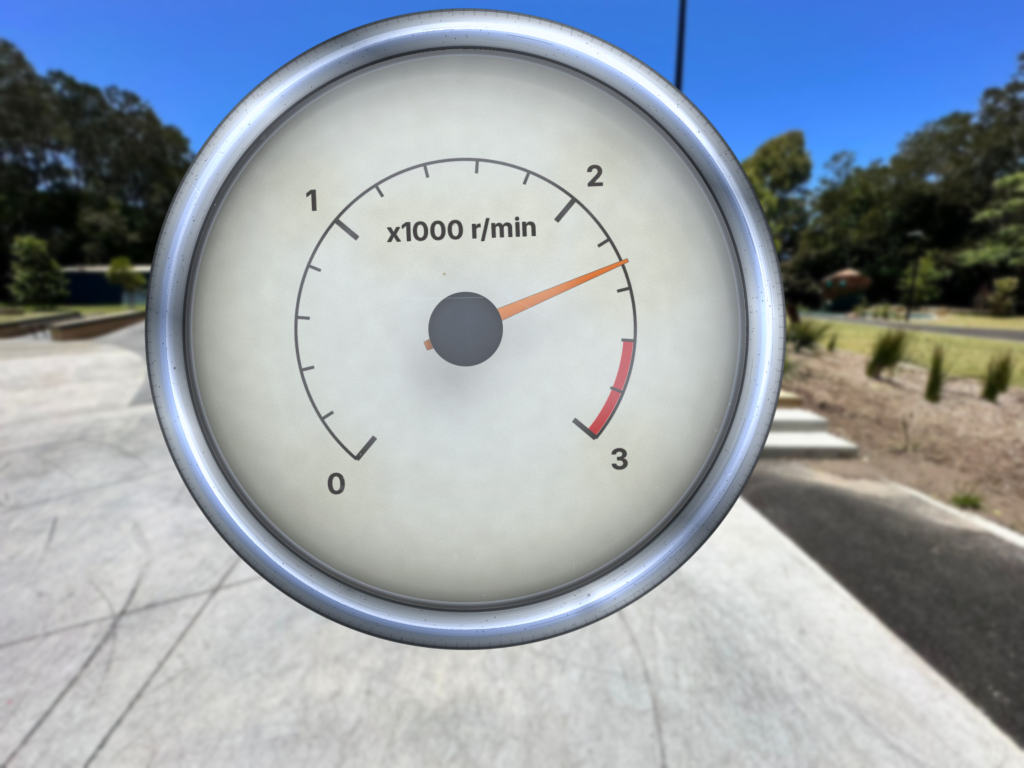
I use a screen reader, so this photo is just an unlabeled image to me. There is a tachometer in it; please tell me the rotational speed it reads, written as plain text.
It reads 2300 rpm
